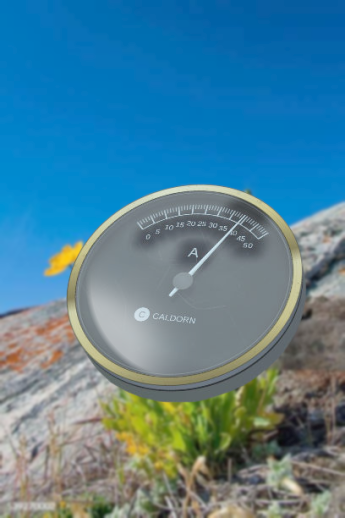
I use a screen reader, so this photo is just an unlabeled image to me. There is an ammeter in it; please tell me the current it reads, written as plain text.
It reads 40 A
